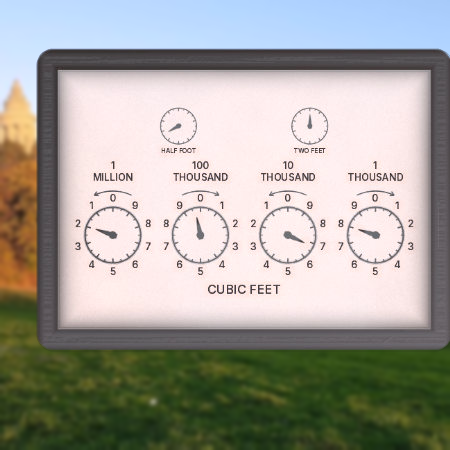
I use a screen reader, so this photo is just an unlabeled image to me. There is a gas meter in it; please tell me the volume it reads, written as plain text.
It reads 196800 ft³
